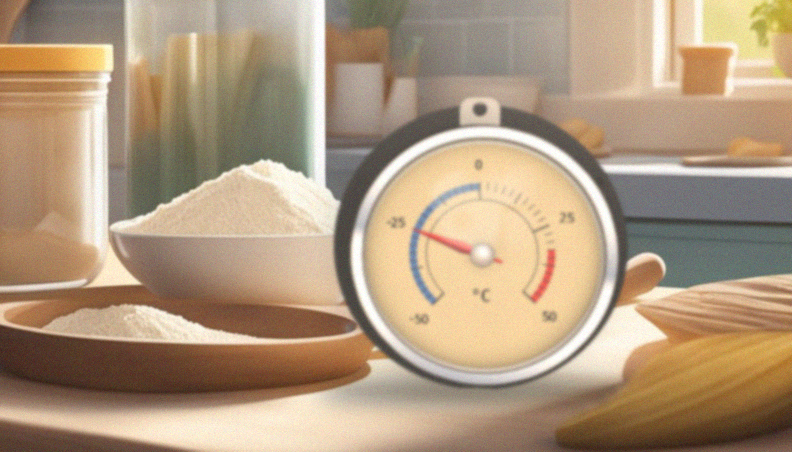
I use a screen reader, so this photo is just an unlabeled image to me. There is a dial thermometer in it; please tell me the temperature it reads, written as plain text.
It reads -25 °C
